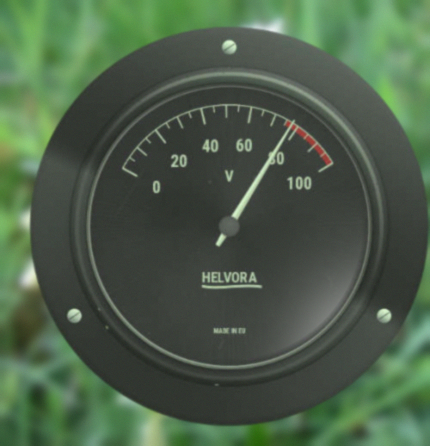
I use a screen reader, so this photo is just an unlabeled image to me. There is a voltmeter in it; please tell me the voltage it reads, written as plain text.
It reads 77.5 V
